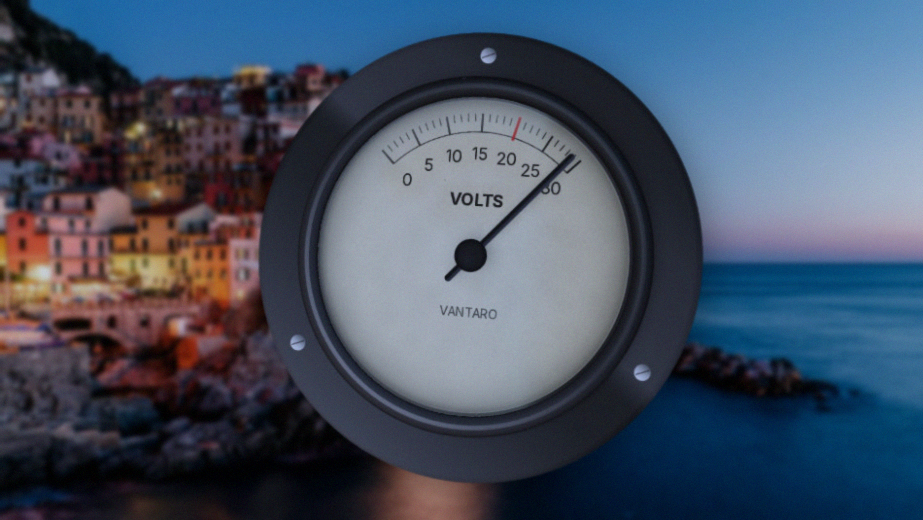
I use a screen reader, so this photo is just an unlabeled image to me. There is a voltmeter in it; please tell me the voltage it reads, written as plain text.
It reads 29 V
